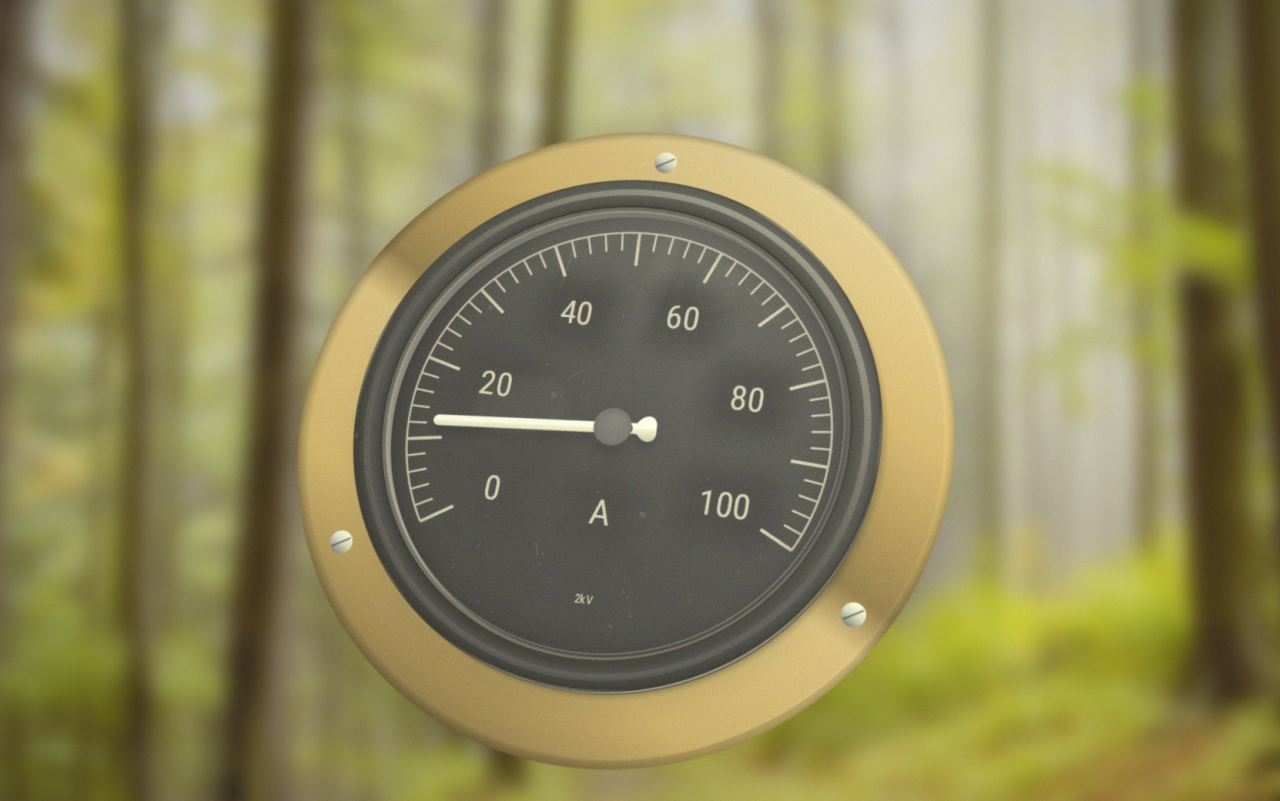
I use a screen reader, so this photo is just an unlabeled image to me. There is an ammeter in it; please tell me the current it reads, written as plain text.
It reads 12 A
